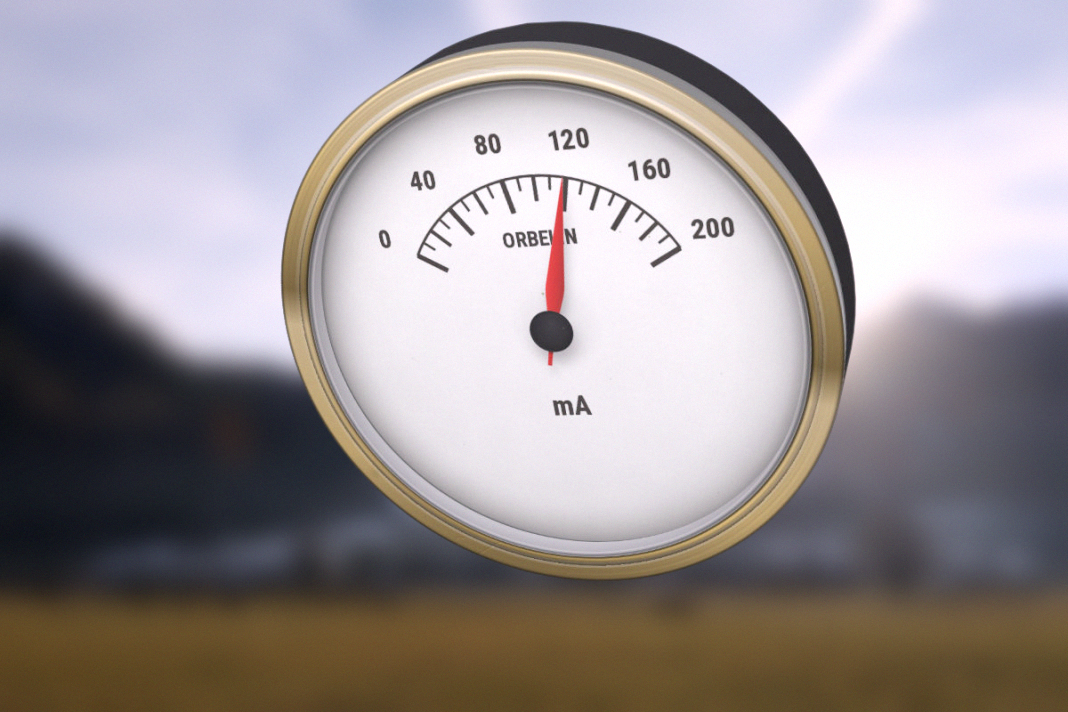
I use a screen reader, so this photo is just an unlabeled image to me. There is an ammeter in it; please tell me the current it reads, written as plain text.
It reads 120 mA
